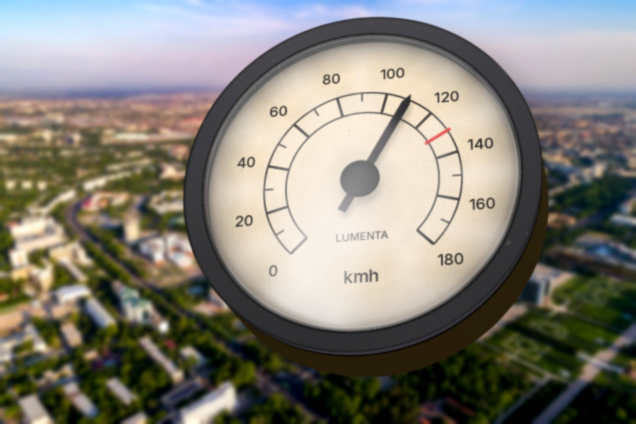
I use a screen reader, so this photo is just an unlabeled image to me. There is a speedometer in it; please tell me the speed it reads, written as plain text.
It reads 110 km/h
